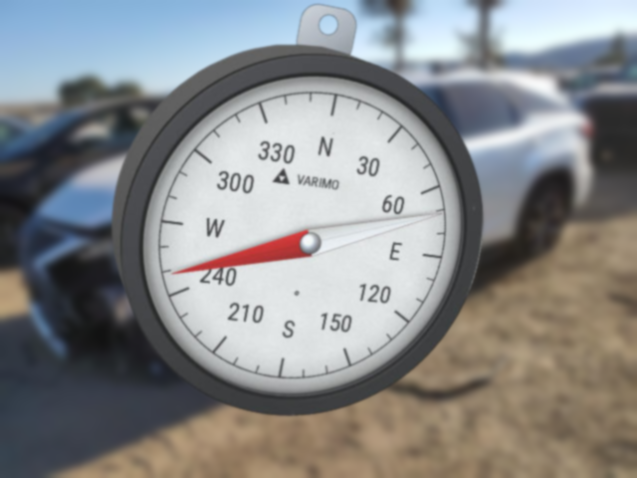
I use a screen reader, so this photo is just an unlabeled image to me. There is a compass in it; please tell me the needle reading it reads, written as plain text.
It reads 250 °
